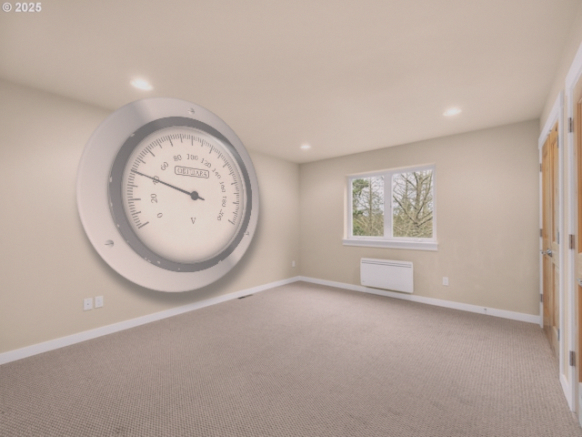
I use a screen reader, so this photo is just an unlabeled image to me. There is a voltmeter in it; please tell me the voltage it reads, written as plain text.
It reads 40 V
